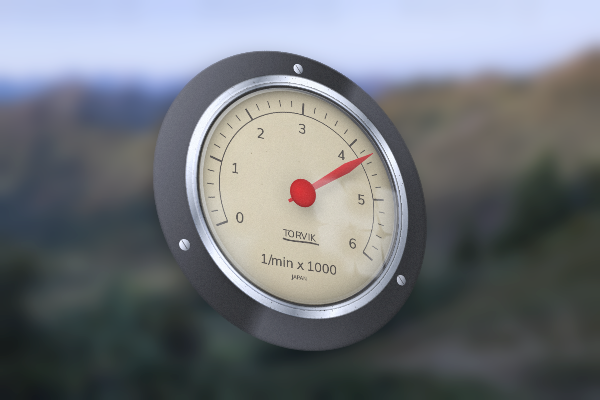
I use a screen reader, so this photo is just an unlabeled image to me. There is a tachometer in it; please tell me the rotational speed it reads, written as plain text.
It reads 4300 rpm
